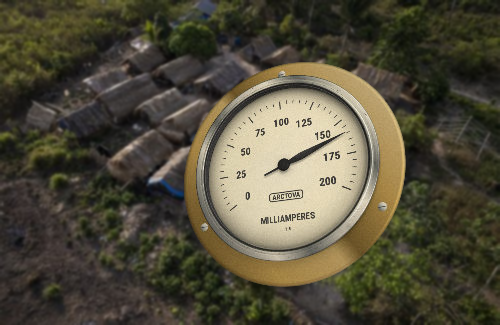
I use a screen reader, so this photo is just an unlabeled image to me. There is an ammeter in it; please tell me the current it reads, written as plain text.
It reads 160 mA
